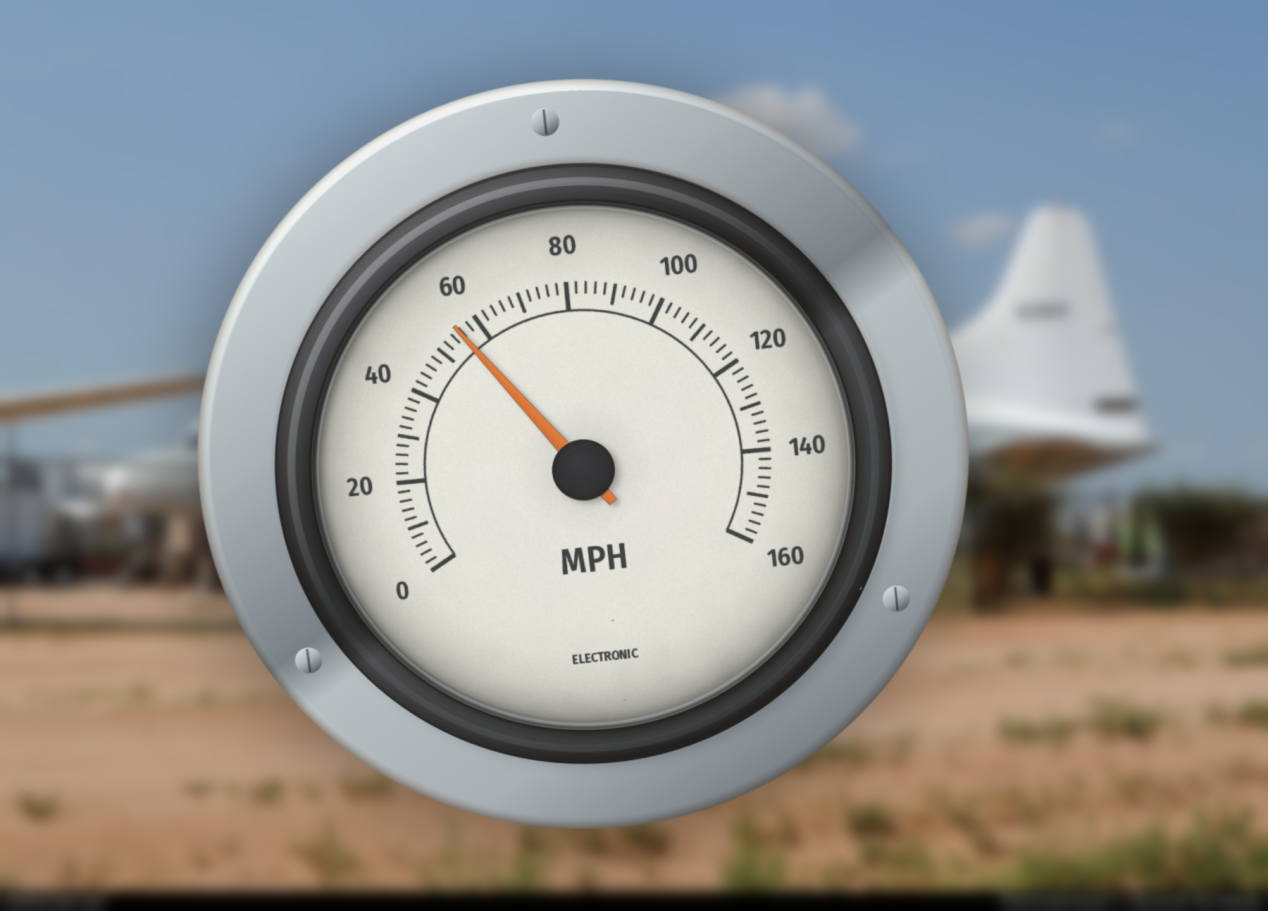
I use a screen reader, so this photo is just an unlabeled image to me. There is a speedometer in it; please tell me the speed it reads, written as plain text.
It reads 56 mph
